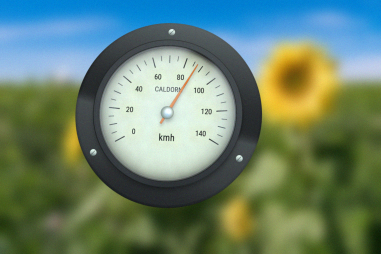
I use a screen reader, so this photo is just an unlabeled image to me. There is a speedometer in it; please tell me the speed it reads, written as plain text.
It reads 87.5 km/h
